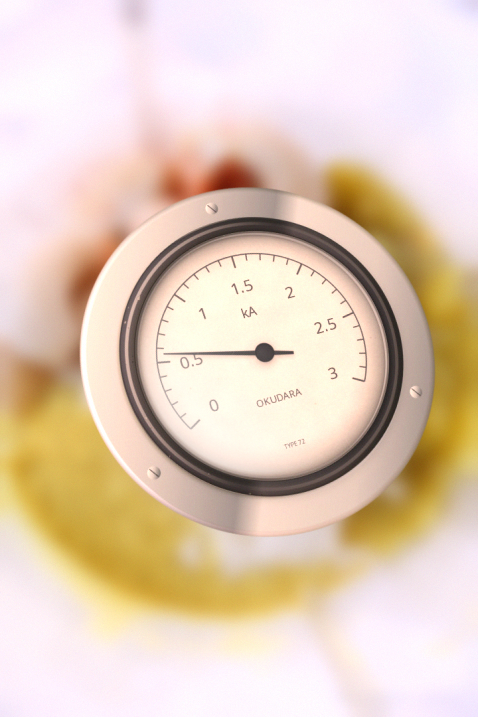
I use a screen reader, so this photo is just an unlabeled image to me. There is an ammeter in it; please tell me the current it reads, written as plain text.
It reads 0.55 kA
